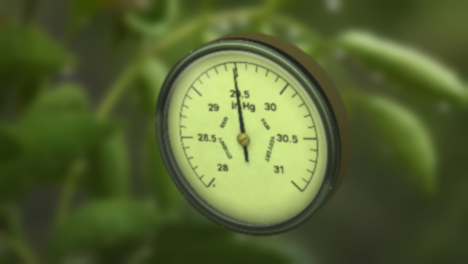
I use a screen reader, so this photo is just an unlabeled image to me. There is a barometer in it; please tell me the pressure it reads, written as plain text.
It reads 29.5 inHg
